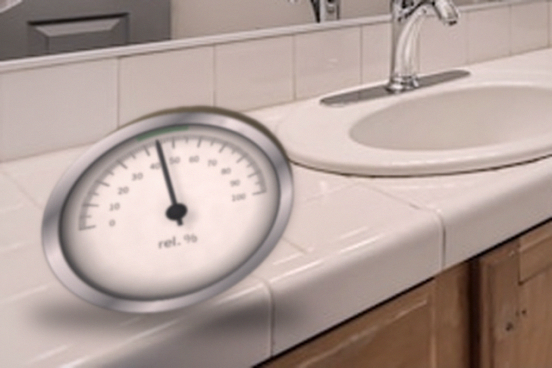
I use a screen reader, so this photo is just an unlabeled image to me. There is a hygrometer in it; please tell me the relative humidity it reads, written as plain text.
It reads 45 %
